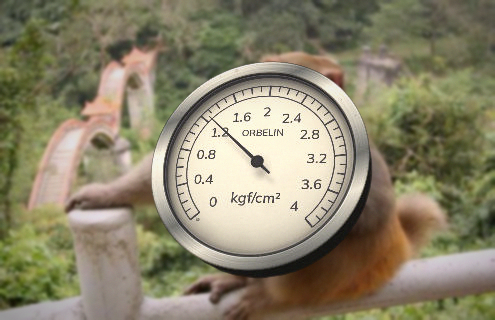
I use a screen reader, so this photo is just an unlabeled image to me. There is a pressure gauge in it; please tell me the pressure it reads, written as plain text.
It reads 1.25 kg/cm²
